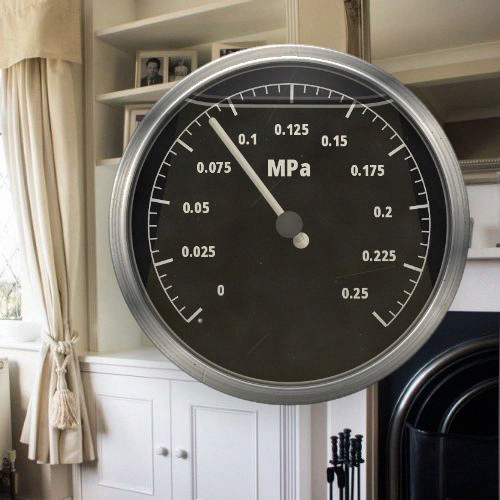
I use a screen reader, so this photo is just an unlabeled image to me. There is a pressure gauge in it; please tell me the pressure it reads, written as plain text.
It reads 0.09 MPa
